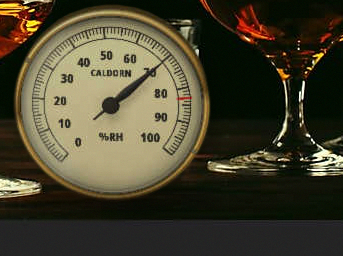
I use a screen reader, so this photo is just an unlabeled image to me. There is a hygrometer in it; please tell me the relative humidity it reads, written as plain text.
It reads 70 %
